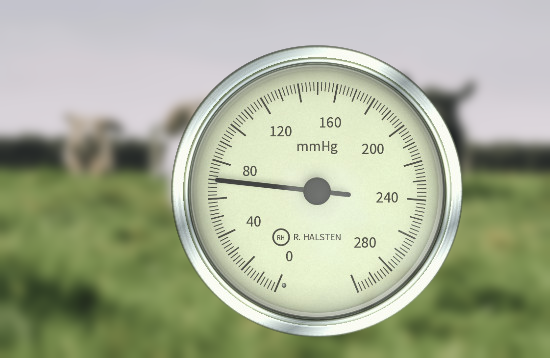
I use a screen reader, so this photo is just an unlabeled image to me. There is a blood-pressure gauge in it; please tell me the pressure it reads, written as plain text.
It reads 70 mmHg
